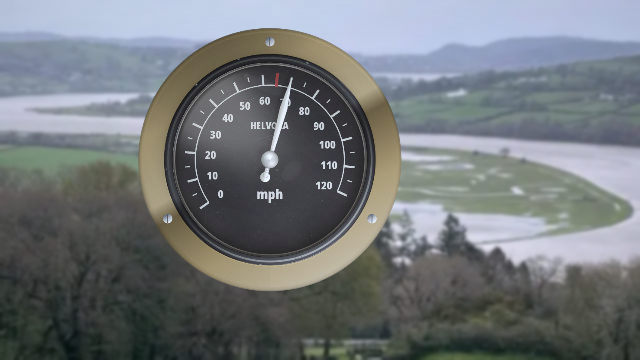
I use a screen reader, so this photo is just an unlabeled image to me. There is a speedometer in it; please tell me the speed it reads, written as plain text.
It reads 70 mph
